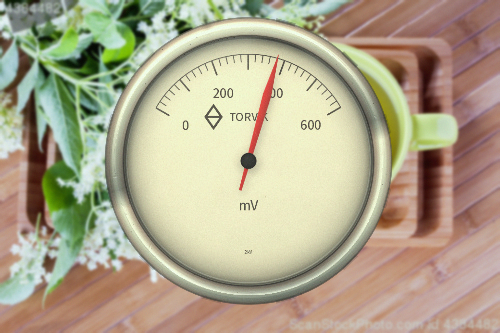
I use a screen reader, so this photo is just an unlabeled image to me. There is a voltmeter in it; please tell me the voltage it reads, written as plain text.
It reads 380 mV
